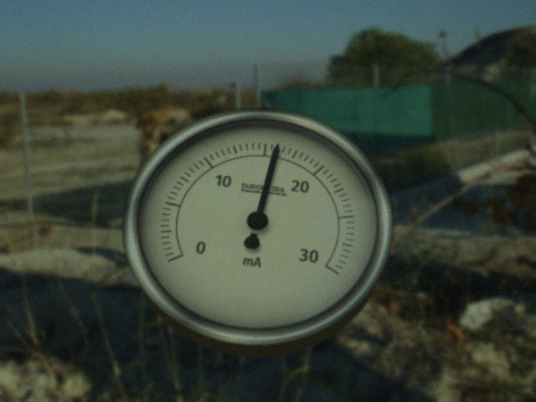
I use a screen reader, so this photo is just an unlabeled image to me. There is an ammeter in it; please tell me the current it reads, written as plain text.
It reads 16 mA
